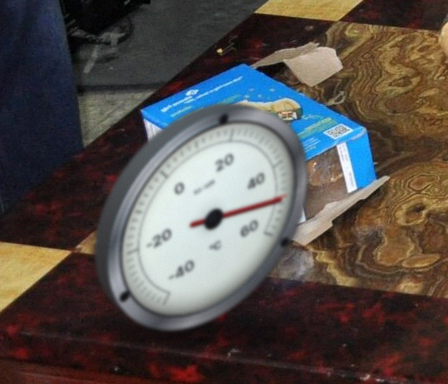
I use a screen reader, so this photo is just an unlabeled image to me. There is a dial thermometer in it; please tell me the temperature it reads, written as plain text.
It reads 50 °C
